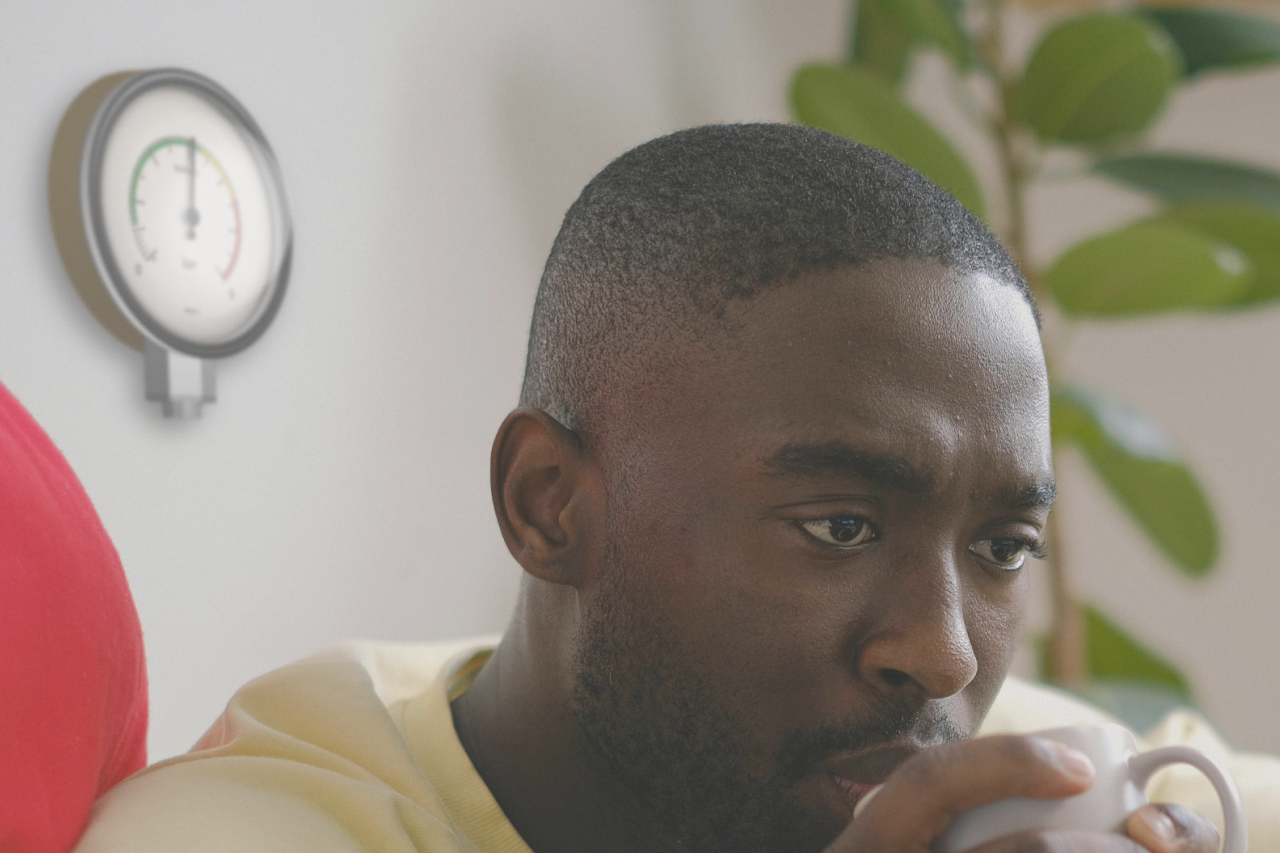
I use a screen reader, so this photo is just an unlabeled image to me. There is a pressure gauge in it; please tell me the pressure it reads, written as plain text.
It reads 3 bar
